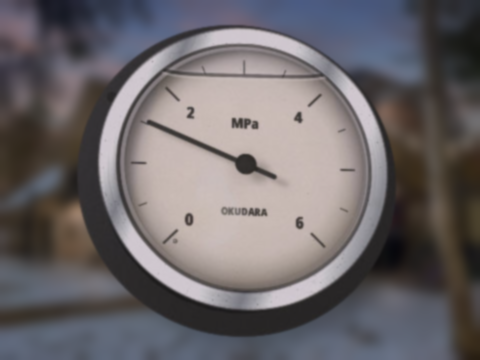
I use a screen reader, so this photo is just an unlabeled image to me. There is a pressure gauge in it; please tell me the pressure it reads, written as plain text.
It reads 1.5 MPa
